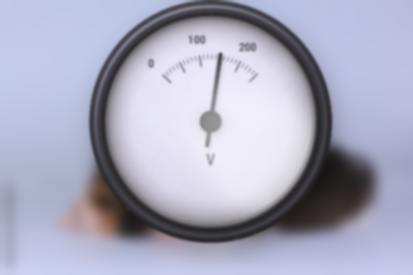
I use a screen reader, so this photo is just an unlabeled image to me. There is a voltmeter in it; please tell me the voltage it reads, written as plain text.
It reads 150 V
